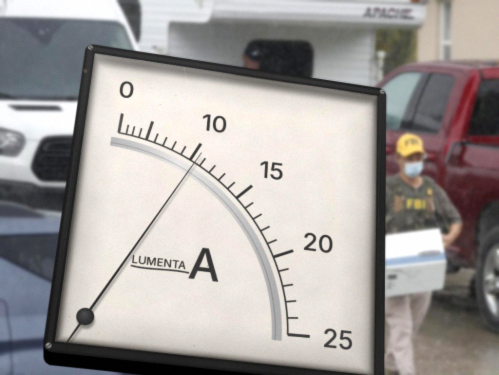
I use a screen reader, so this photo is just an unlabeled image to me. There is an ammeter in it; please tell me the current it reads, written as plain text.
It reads 10.5 A
